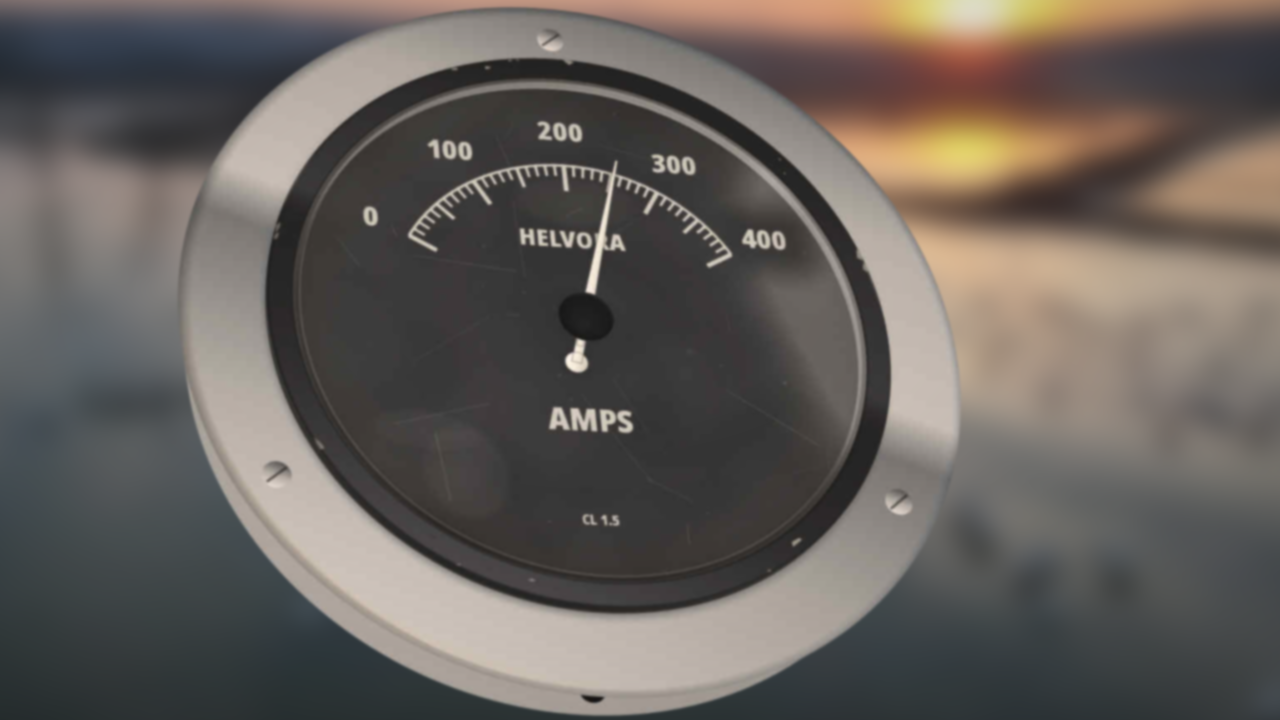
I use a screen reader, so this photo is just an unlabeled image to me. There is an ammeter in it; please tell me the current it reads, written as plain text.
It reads 250 A
